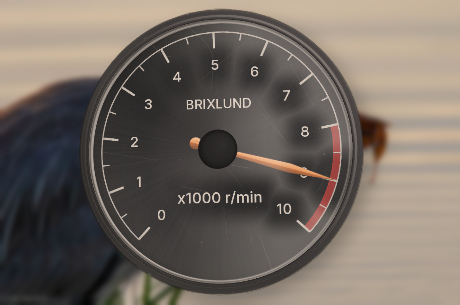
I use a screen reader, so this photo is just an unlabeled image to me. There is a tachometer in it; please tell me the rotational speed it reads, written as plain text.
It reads 9000 rpm
